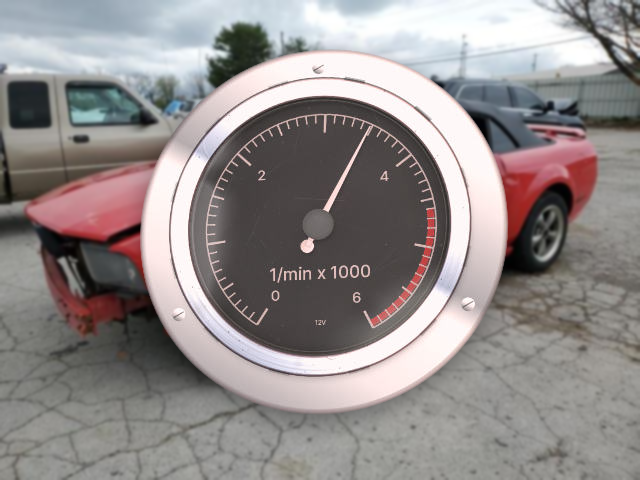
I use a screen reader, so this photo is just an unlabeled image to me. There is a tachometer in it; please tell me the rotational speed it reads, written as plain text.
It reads 3500 rpm
